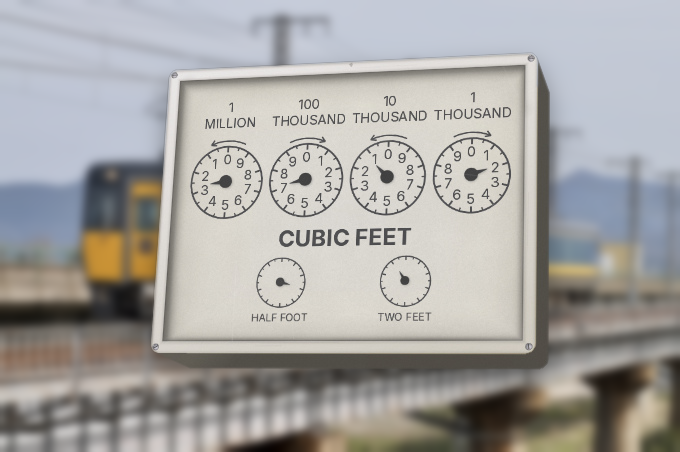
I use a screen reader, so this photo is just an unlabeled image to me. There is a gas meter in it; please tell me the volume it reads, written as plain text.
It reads 271200 ft³
